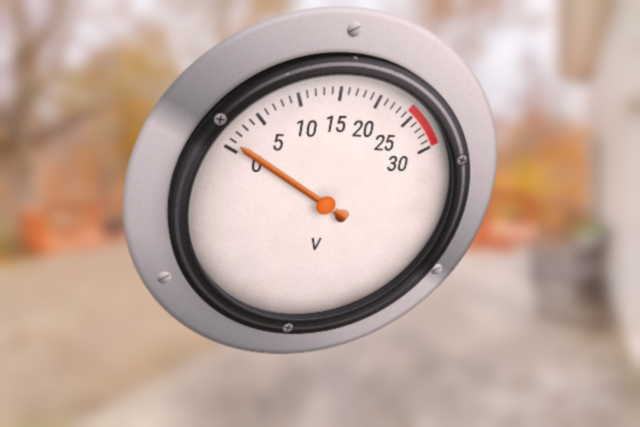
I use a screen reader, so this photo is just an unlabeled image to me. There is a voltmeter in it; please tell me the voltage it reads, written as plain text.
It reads 1 V
